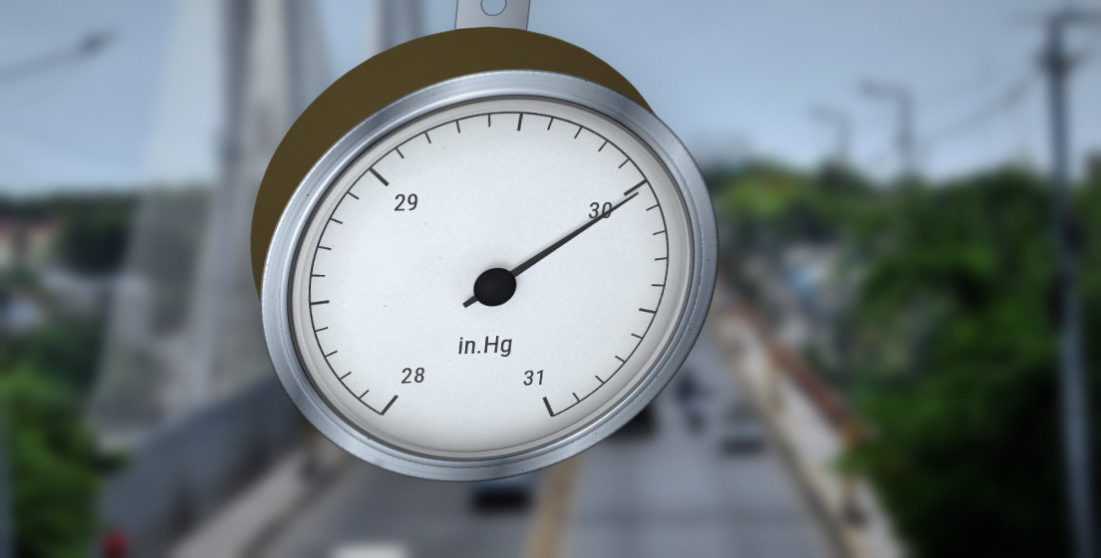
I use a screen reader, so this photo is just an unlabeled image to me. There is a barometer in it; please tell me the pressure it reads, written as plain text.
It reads 30 inHg
